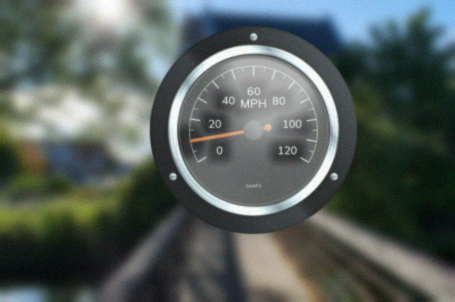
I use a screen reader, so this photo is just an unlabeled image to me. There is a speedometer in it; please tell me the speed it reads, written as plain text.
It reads 10 mph
